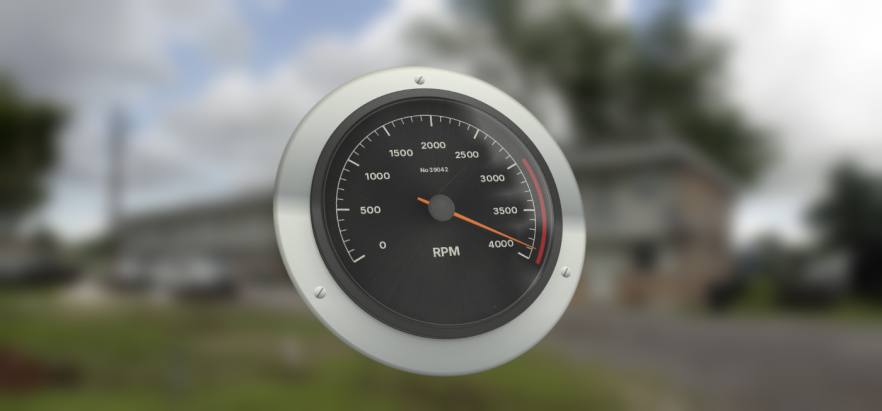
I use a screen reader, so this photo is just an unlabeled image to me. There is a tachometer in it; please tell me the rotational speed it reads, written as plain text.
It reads 3900 rpm
